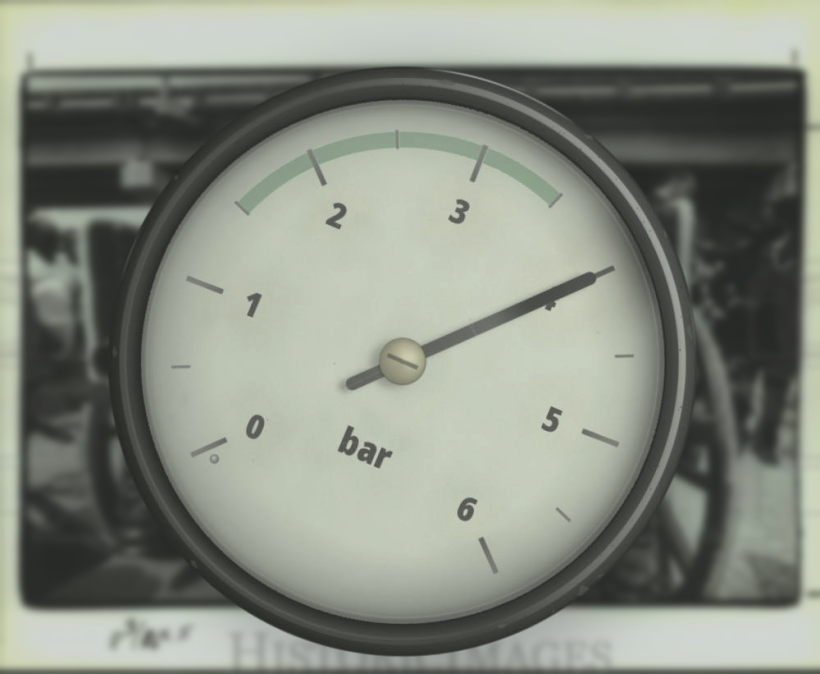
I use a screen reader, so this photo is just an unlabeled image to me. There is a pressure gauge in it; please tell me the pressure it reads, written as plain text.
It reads 4 bar
